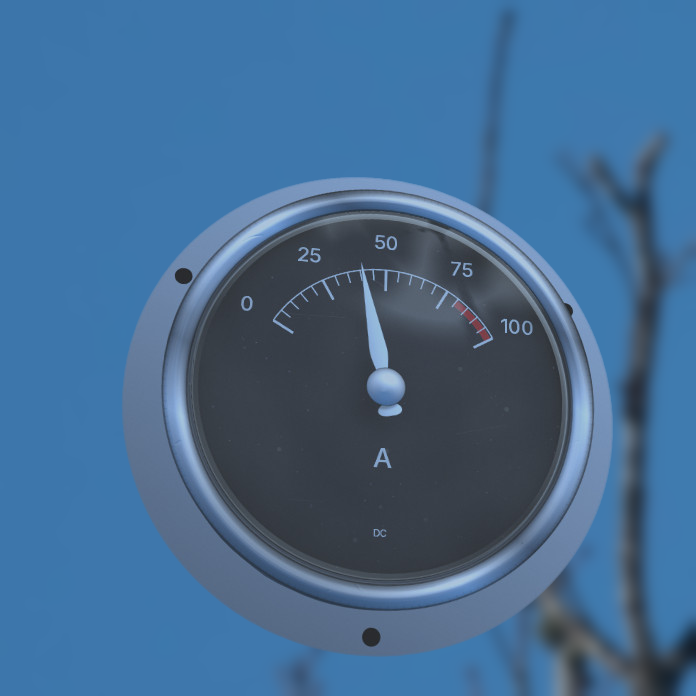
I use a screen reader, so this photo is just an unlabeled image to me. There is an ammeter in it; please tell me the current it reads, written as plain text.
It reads 40 A
